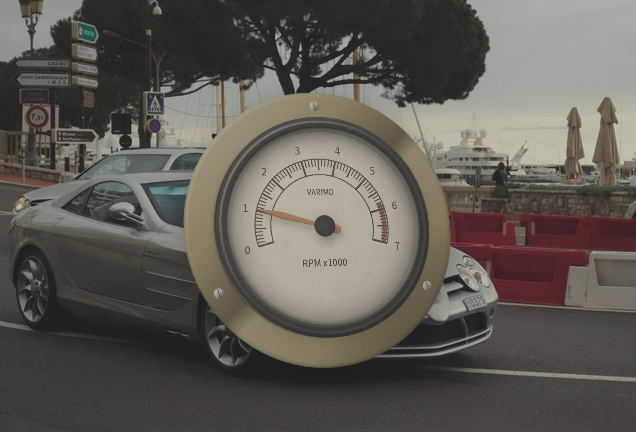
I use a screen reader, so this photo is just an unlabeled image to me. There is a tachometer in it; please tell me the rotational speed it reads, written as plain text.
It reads 1000 rpm
